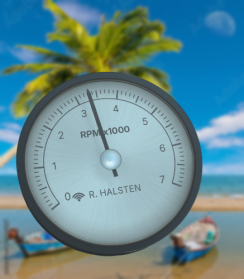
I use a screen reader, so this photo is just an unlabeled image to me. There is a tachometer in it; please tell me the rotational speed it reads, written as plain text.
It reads 3300 rpm
